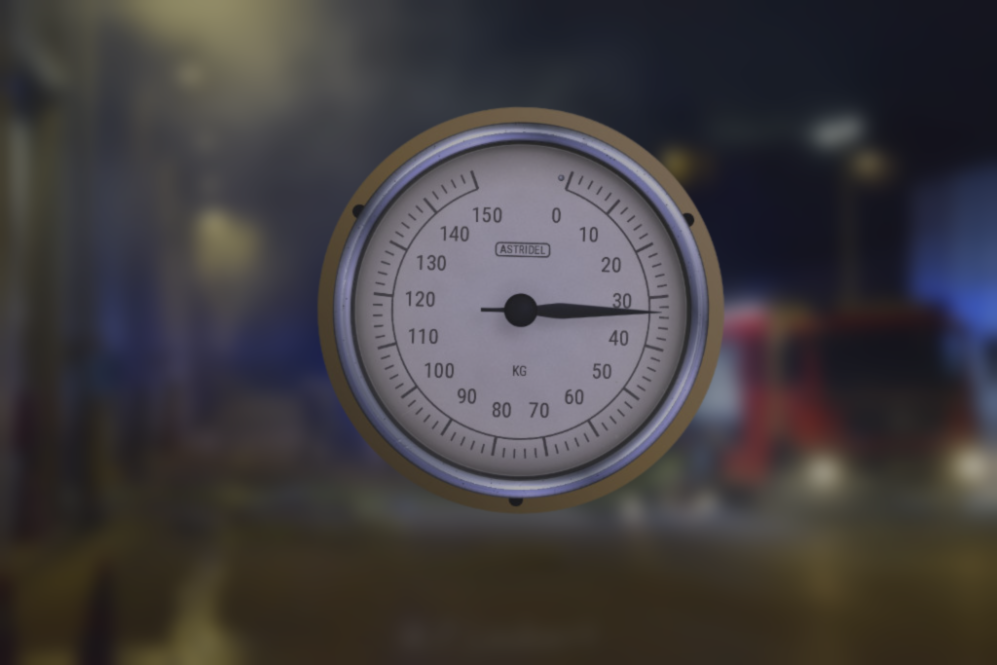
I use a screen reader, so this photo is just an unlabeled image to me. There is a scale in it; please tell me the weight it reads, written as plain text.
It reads 33 kg
